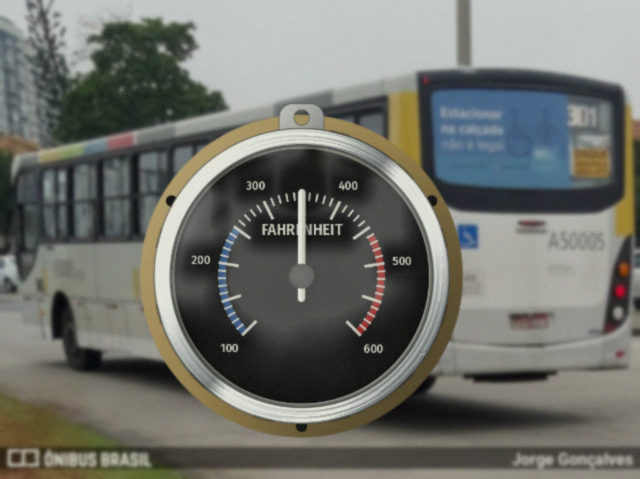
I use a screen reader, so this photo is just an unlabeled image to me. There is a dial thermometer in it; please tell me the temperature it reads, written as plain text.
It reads 350 °F
